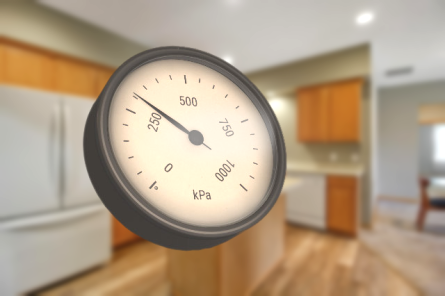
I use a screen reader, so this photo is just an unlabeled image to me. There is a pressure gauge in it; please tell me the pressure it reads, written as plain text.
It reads 300 kPa
